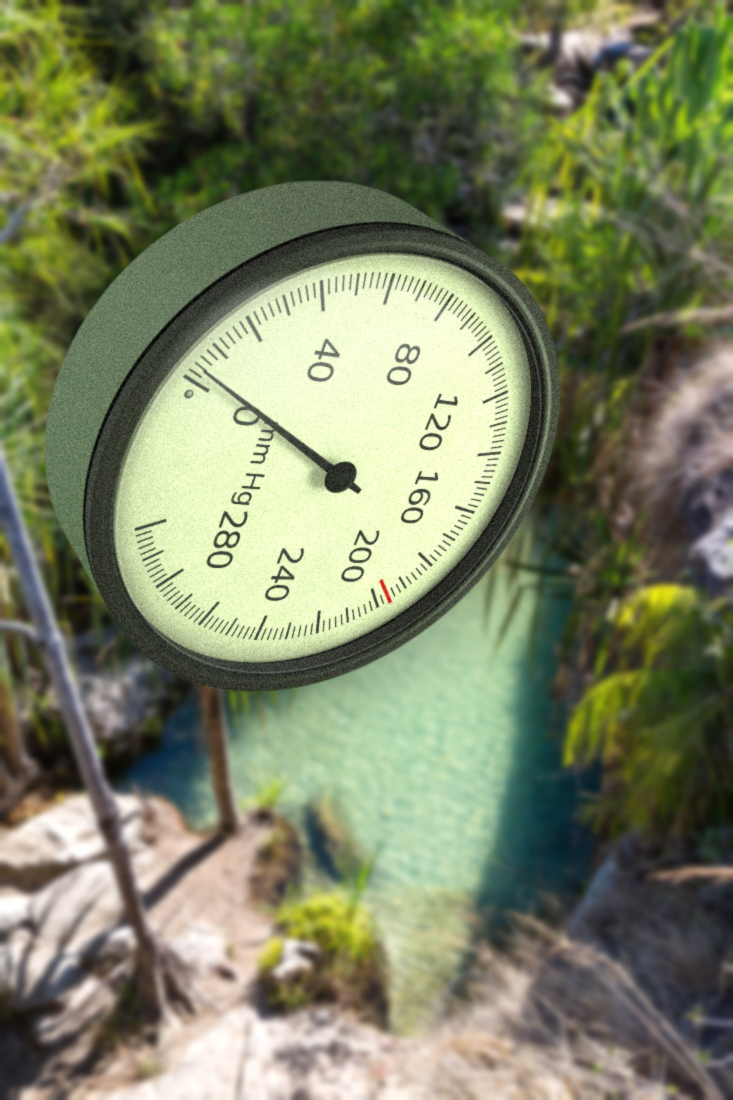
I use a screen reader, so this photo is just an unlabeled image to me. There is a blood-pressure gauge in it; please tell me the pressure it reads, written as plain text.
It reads 4 mmHg
